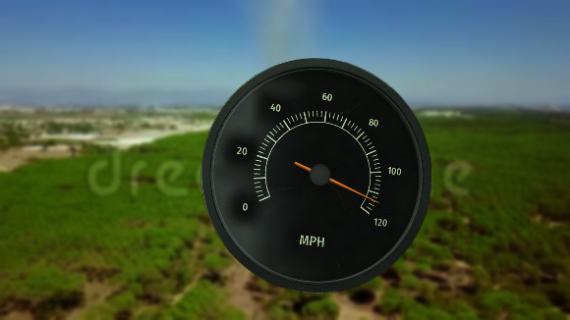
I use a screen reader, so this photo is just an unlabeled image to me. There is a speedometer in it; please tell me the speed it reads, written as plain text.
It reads 114 mph
